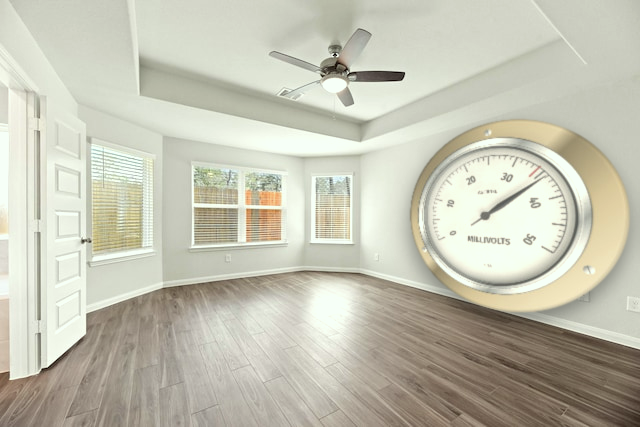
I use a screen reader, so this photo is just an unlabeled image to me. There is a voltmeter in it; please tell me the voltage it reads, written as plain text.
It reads 36 mV
